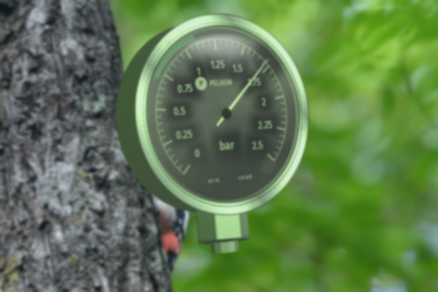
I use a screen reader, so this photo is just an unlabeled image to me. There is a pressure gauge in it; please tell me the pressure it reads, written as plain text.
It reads 1.7 bar
